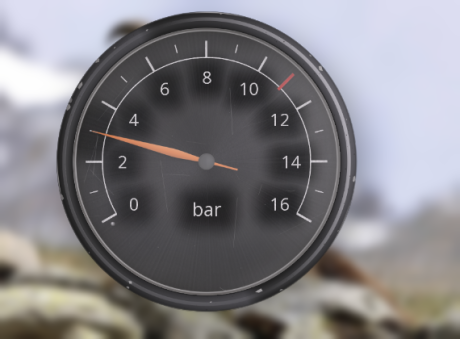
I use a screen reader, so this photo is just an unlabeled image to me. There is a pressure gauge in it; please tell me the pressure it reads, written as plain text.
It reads 3 bar
